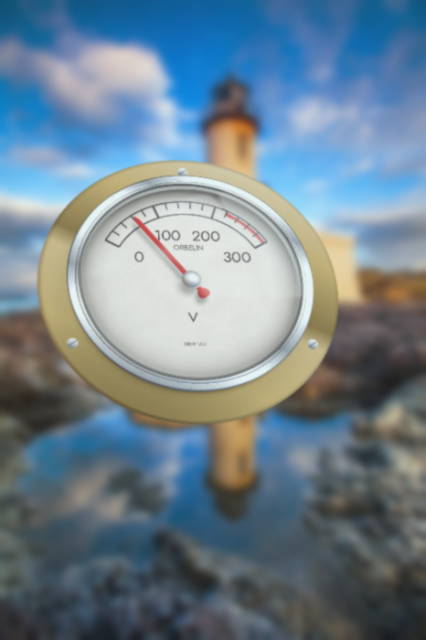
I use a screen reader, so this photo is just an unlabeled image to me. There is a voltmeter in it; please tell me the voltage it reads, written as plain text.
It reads 60 V
